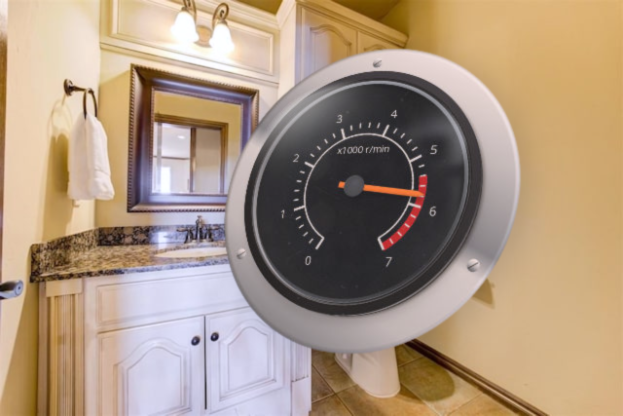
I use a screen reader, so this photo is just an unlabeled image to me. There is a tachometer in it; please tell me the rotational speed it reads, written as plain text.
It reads 5800 rpm
